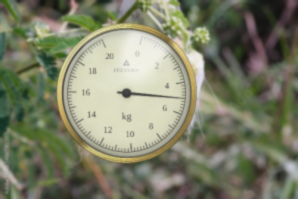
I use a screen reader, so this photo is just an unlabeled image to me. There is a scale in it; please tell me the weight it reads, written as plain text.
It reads 5 kg
